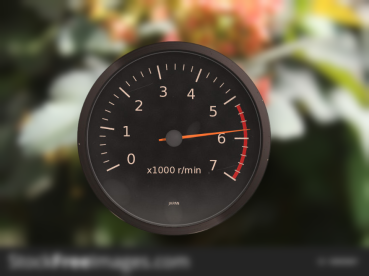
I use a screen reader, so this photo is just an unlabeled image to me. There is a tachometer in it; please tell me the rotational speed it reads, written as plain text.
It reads 5800 rpm
